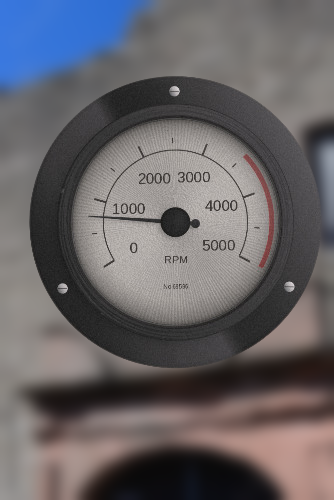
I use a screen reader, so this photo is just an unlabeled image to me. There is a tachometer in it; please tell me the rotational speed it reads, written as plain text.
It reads 750 rpm
